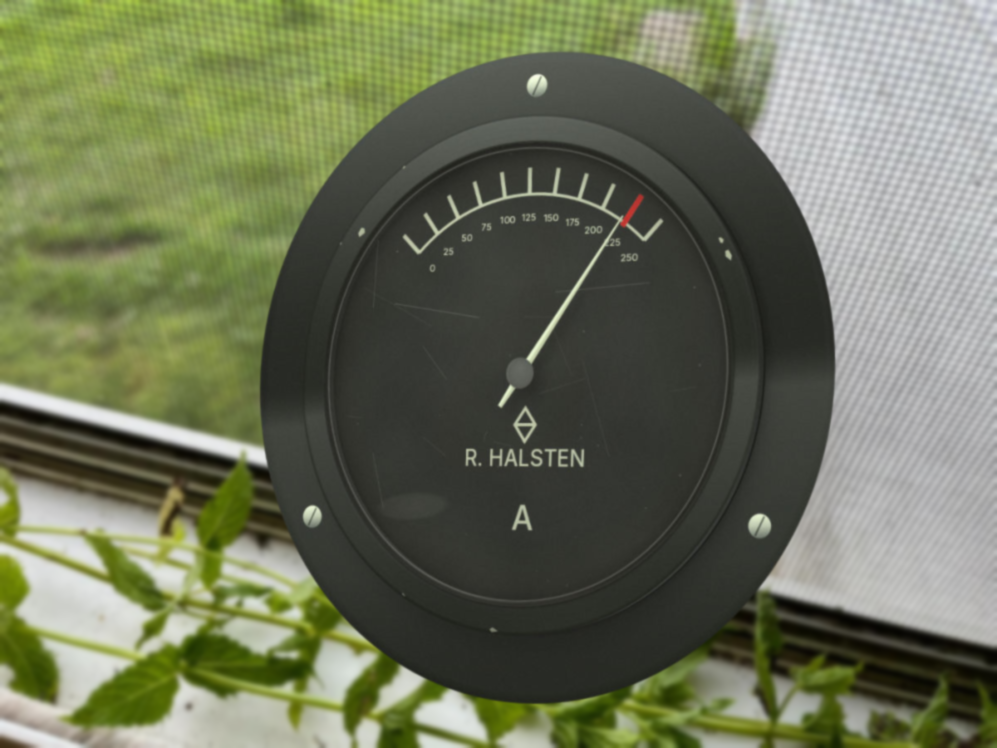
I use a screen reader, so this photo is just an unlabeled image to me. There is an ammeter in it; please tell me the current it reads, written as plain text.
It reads 225 A
